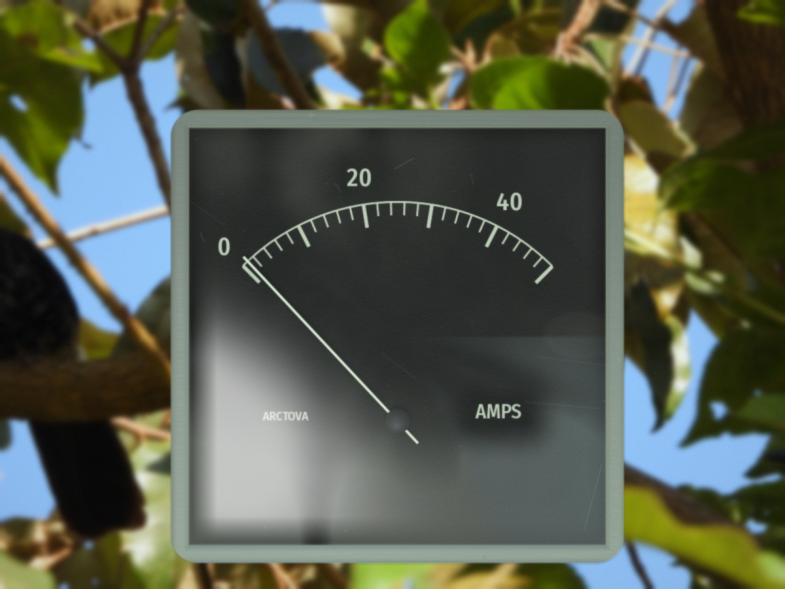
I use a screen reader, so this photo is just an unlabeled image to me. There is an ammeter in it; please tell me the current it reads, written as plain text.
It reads 1 A
